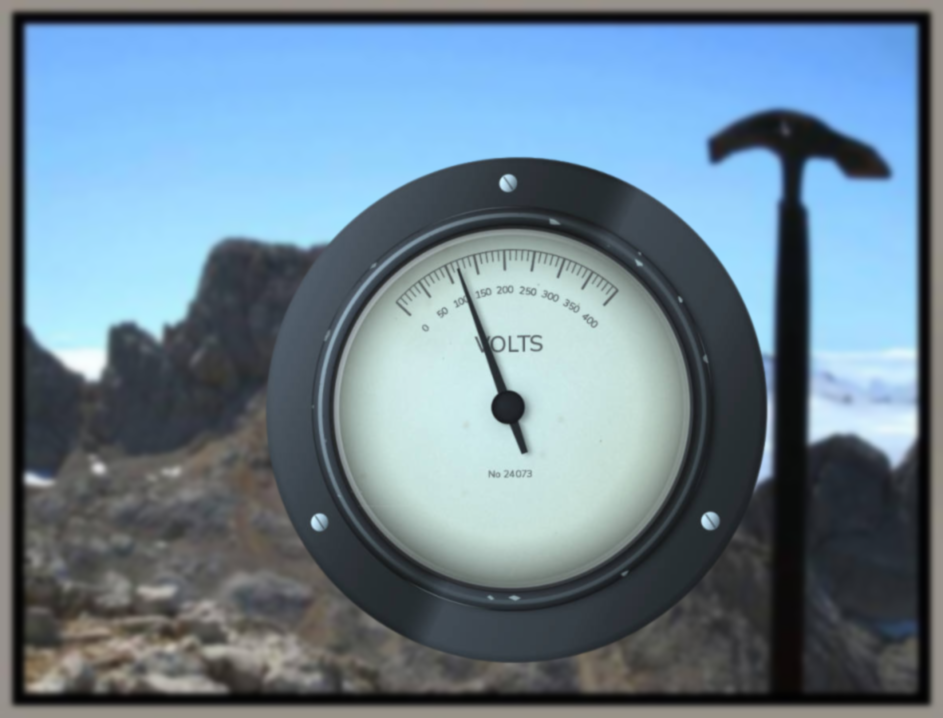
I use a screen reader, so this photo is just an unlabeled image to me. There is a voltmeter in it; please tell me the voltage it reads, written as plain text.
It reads 120 V
